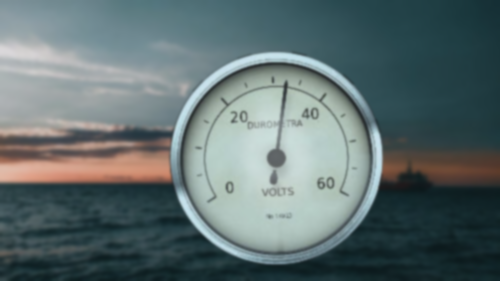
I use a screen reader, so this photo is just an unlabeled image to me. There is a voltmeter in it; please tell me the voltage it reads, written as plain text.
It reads 32.5 V
